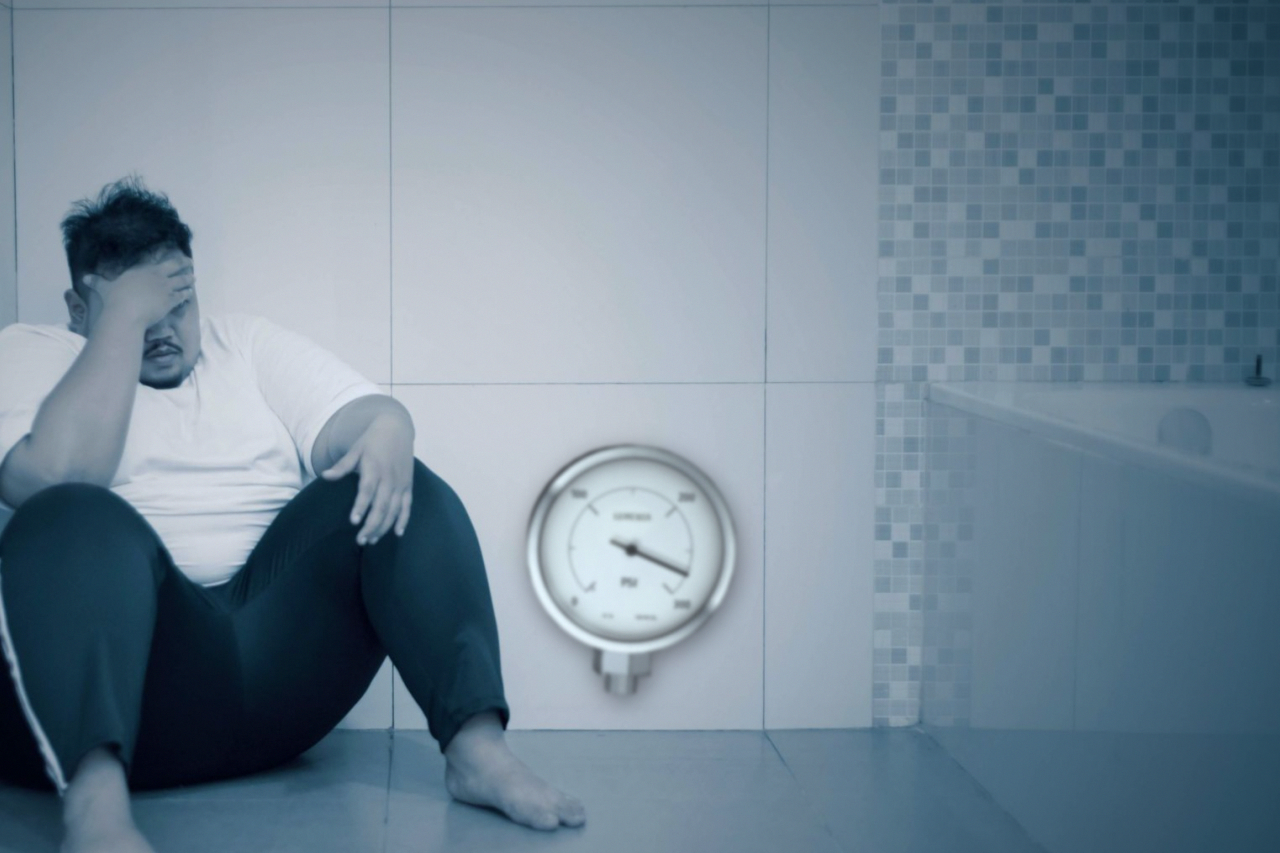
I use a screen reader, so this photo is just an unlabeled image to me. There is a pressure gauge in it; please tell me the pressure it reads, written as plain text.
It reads 275 psi
